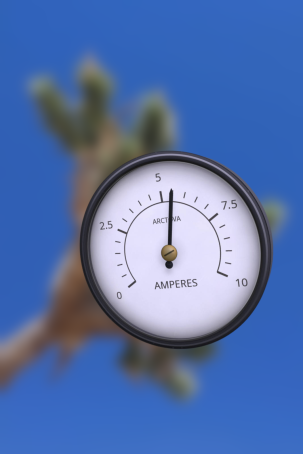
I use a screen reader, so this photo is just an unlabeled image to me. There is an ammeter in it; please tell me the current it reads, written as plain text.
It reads 5.5 A
